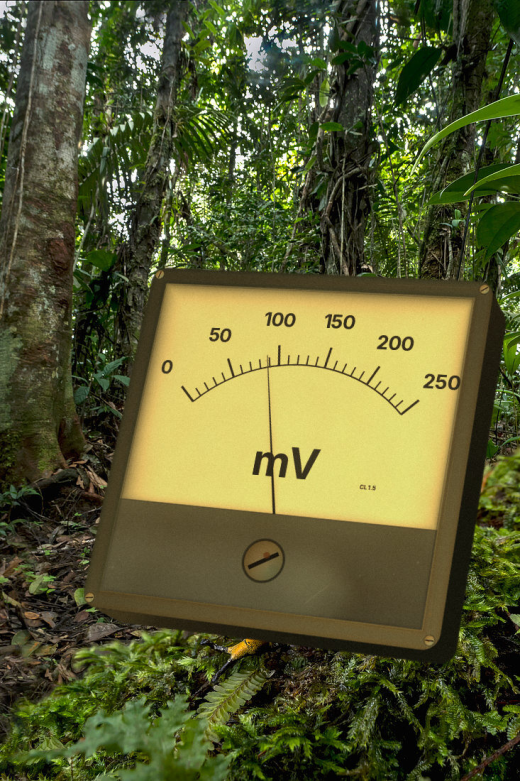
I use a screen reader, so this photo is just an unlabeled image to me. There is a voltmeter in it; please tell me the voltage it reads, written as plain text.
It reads 90 mV
